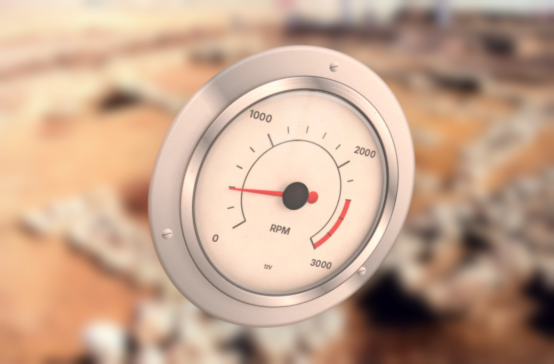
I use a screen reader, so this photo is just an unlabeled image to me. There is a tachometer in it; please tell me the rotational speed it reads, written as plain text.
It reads 400 rpm
